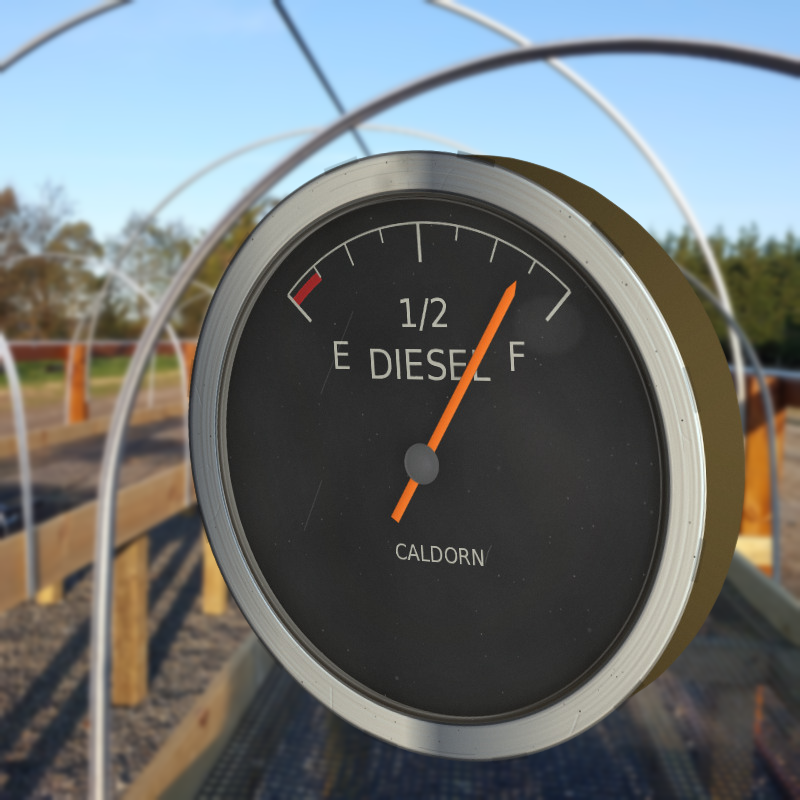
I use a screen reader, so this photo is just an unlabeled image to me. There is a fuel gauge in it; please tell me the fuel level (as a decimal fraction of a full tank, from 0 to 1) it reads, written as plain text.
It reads 0.875
